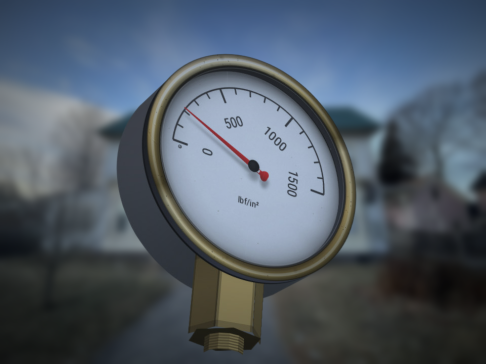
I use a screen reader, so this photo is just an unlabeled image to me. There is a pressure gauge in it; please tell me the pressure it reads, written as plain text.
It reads 200 psi
